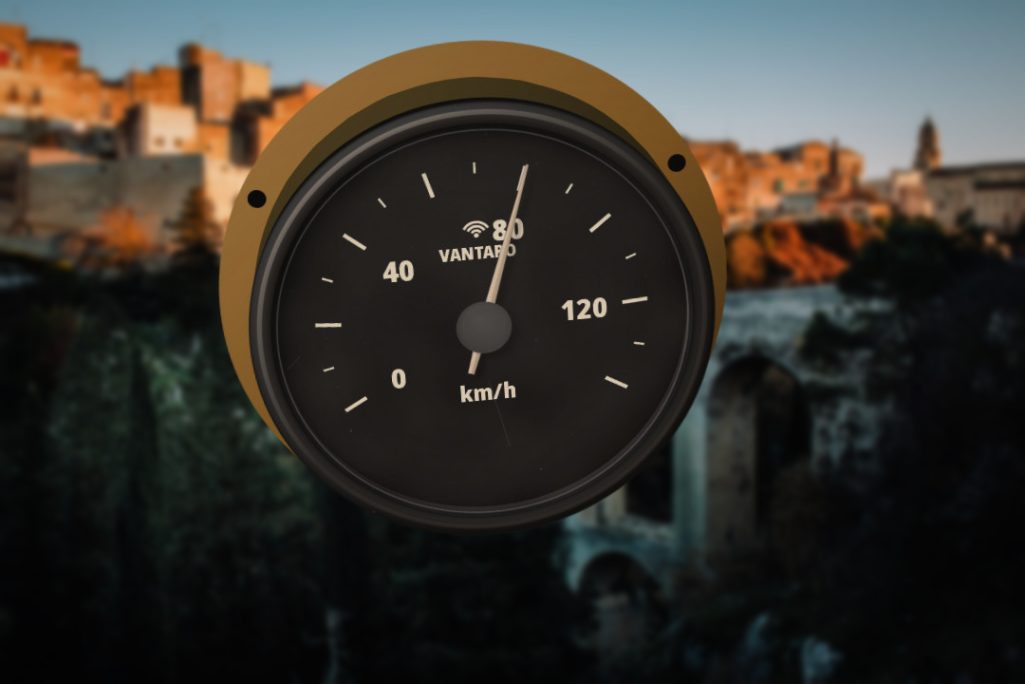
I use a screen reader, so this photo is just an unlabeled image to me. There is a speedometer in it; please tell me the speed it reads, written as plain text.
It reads 80 km/h
